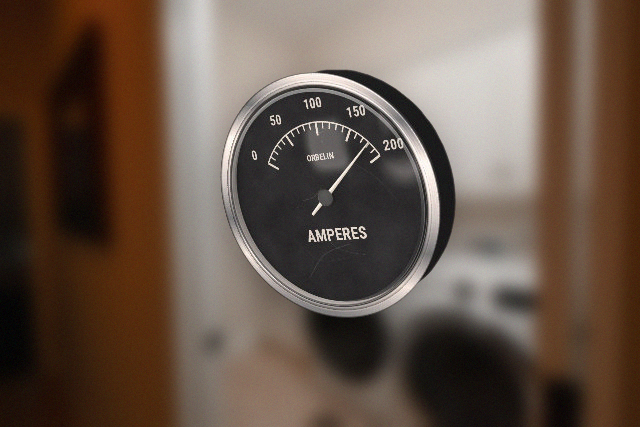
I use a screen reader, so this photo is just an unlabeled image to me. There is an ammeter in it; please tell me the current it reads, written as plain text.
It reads 180 A
